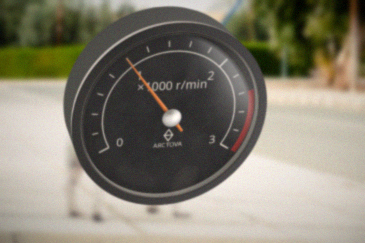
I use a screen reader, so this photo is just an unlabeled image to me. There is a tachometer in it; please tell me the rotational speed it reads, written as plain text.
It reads 1000 rpm
